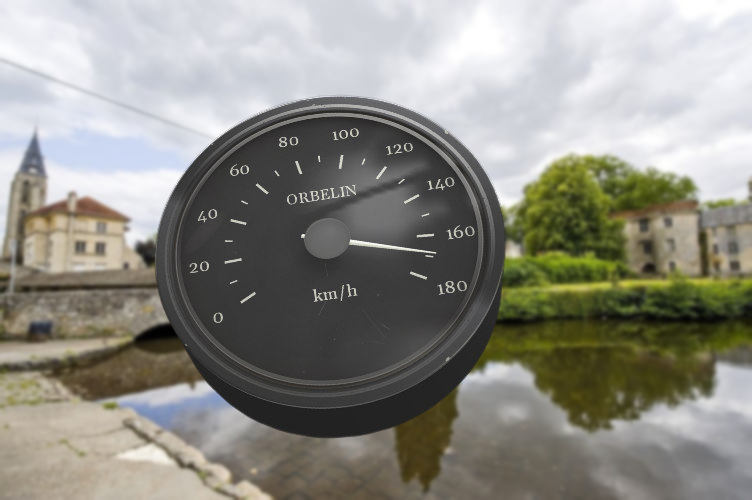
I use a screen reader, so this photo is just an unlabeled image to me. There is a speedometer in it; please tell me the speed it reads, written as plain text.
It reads 170 km/h
